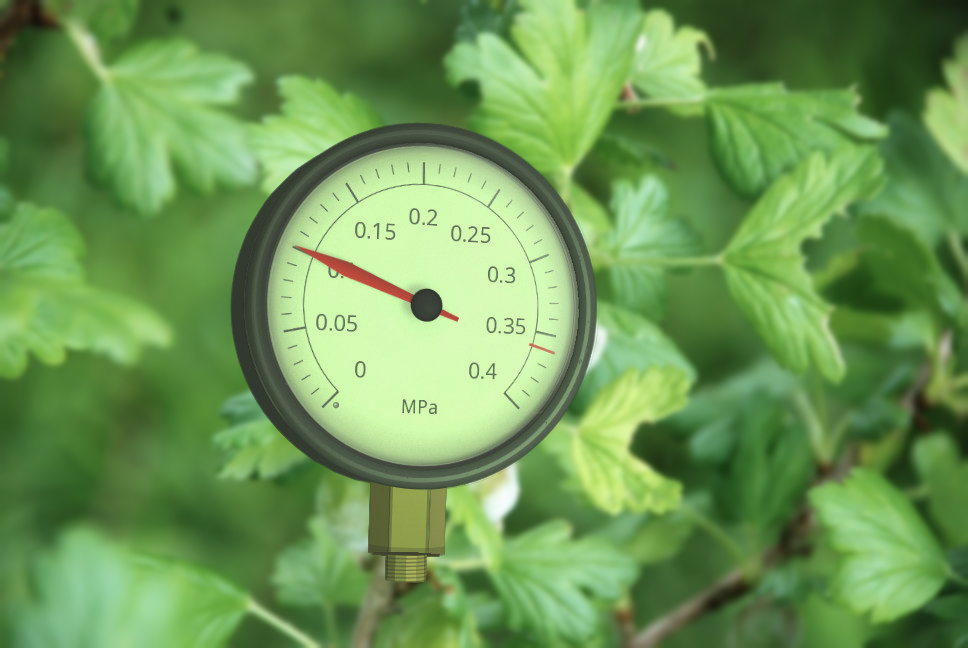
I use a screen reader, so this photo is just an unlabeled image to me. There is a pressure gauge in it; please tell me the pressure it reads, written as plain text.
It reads 0.1 MPa
